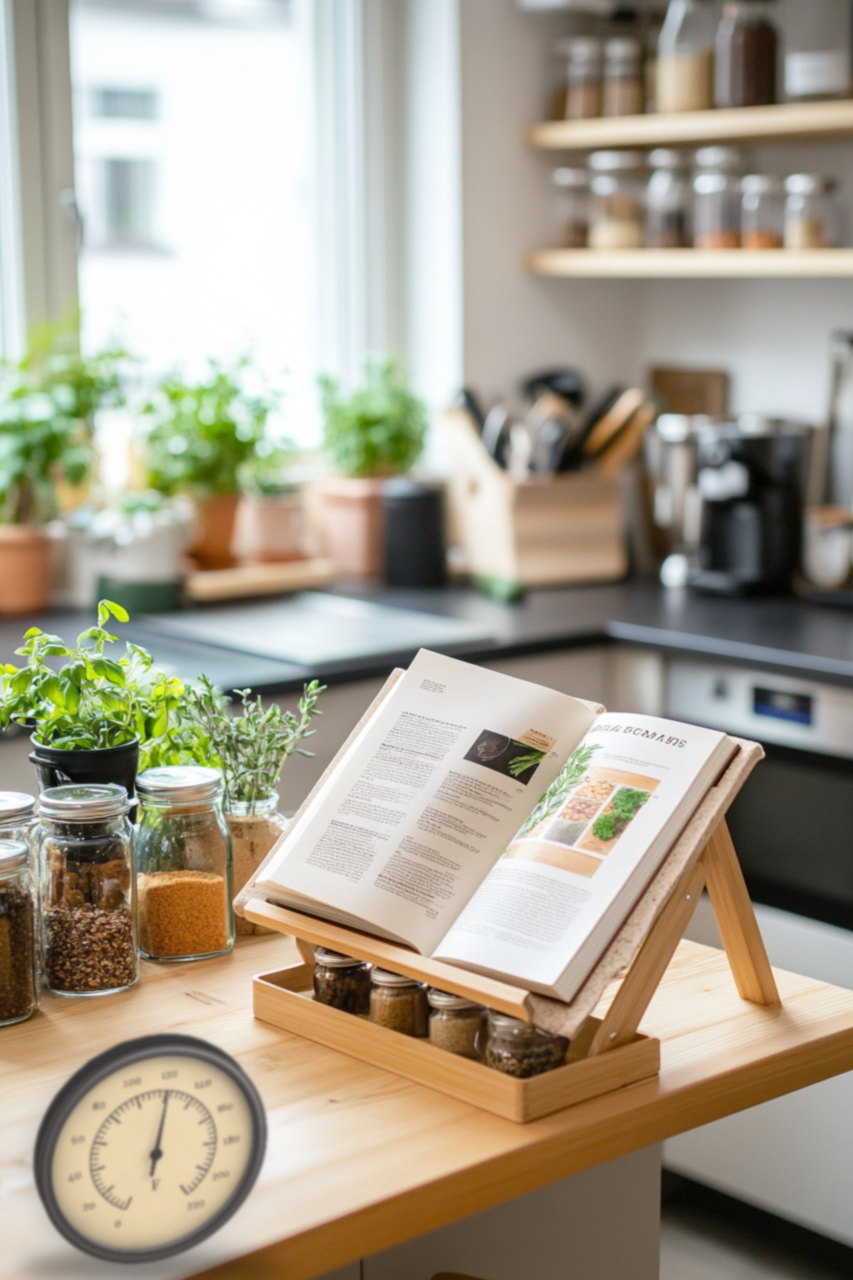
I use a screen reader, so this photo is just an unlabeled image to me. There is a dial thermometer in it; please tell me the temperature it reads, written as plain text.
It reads 120 °F
